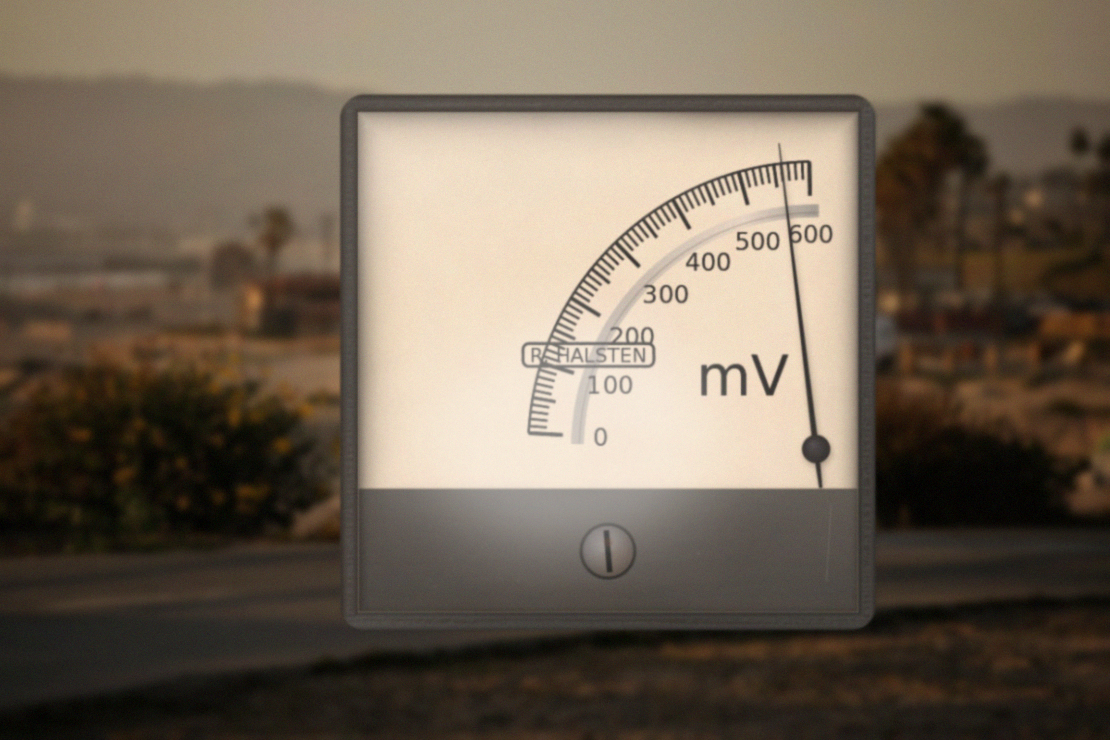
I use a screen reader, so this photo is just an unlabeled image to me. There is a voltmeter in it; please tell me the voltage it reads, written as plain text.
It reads 560 mV
